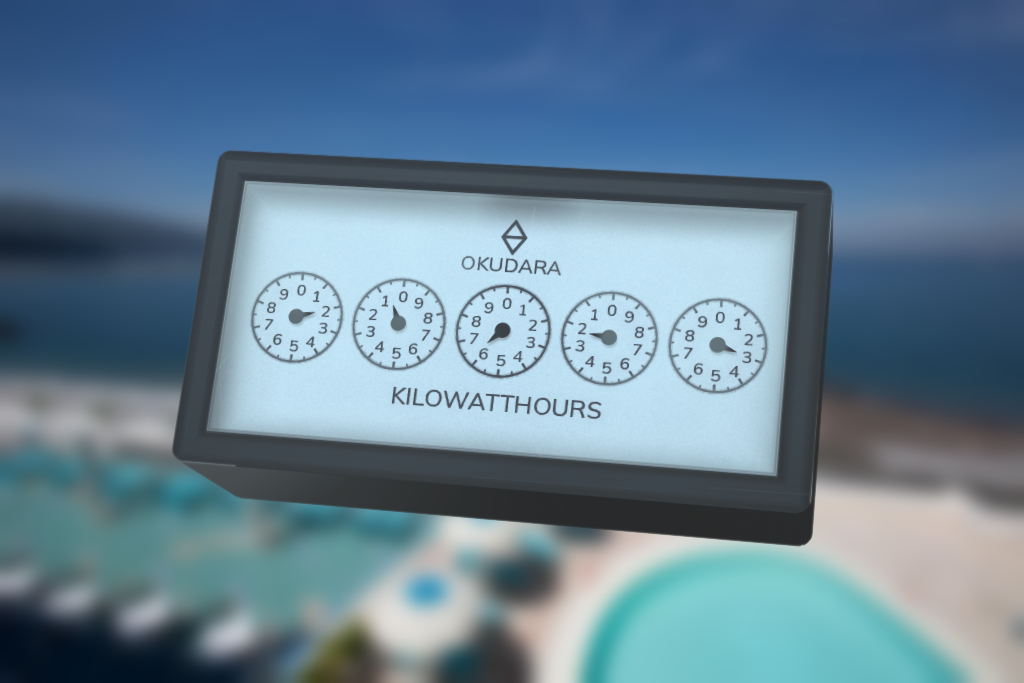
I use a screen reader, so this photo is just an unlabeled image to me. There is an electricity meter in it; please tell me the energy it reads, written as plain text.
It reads 20623 kWh
